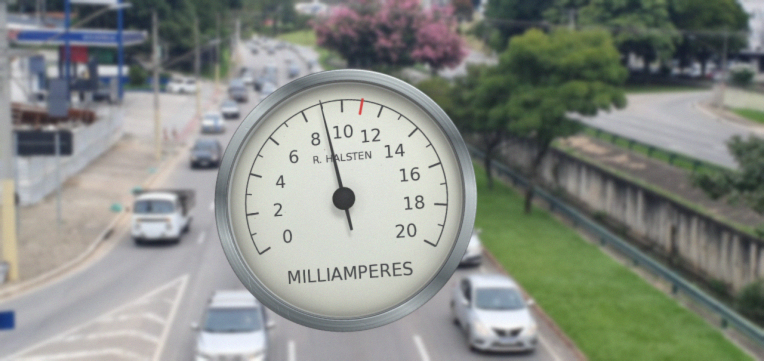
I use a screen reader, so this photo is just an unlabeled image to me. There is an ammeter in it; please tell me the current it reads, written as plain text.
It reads 9 mA
